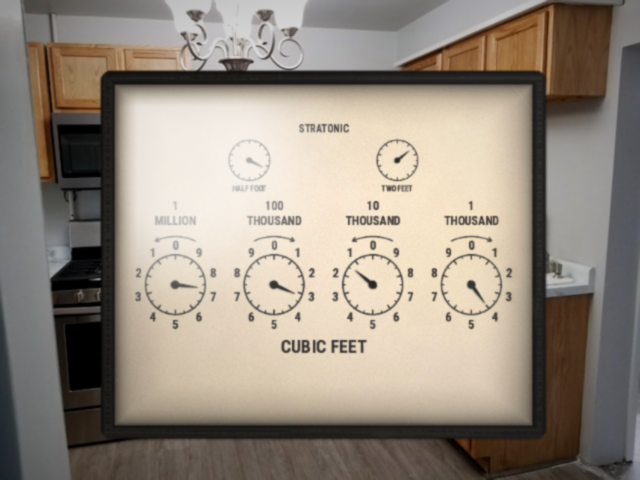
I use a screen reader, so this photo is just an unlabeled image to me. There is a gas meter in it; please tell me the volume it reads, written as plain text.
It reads 731400 ft³
